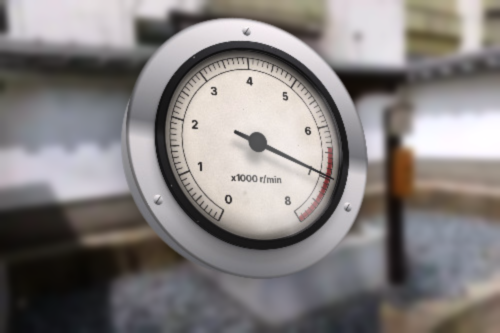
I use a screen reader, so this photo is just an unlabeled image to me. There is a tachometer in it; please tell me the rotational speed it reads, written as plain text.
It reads 7000 rpm
